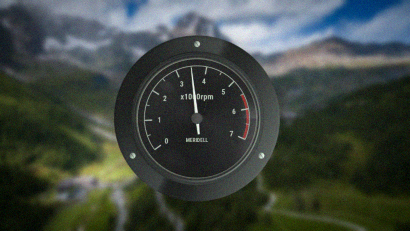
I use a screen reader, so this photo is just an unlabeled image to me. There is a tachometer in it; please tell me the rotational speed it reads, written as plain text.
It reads 3500 rpm
